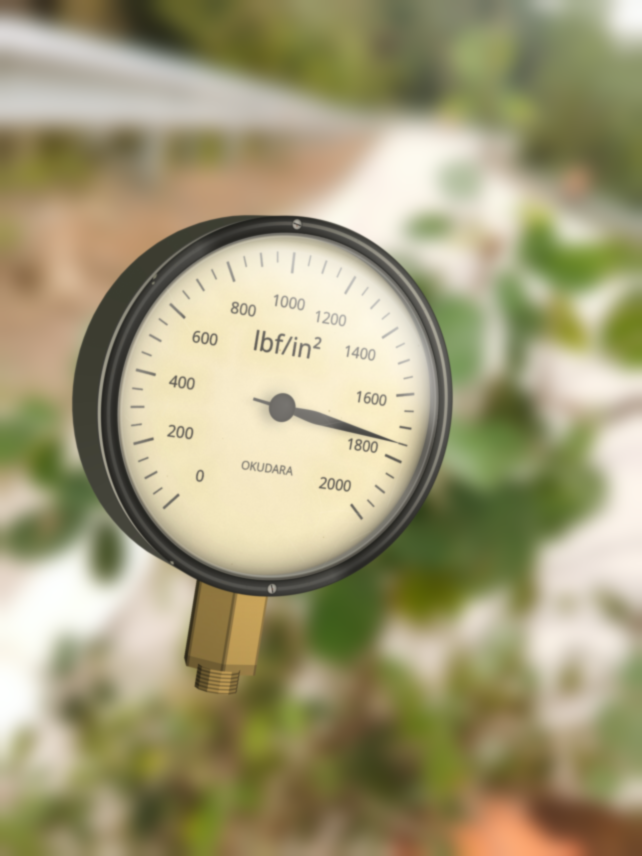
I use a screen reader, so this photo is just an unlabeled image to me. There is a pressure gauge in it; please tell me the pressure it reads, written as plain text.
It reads 1750 psi
